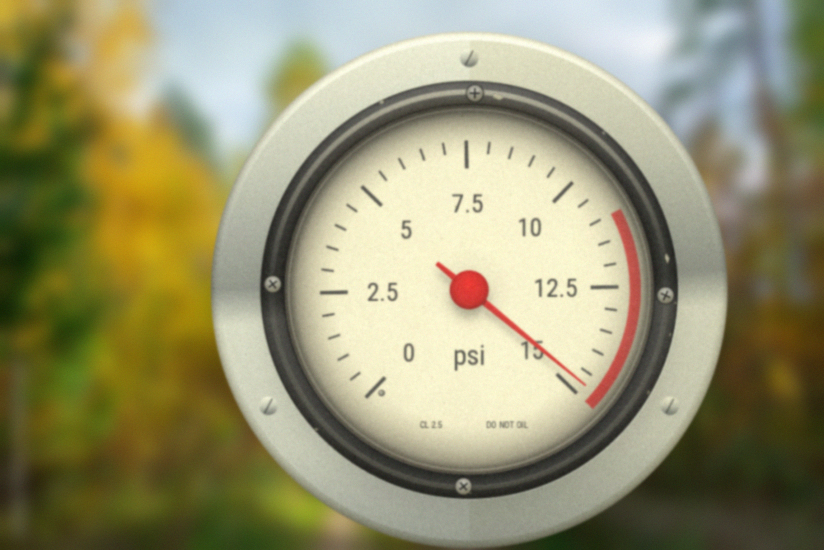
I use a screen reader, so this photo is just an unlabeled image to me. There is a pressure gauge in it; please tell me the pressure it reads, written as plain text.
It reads 14.75 psi
